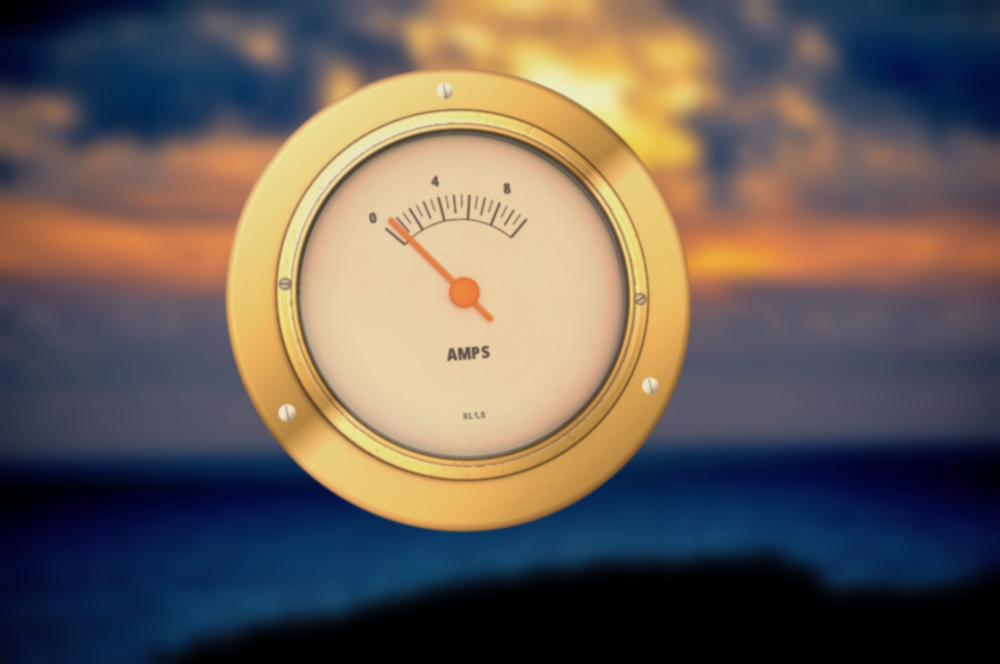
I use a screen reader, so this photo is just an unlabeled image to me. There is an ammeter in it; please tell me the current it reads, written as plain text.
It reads 0.5 A
